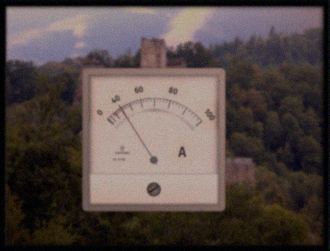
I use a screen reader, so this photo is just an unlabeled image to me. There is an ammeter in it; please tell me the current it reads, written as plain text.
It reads 40 A
